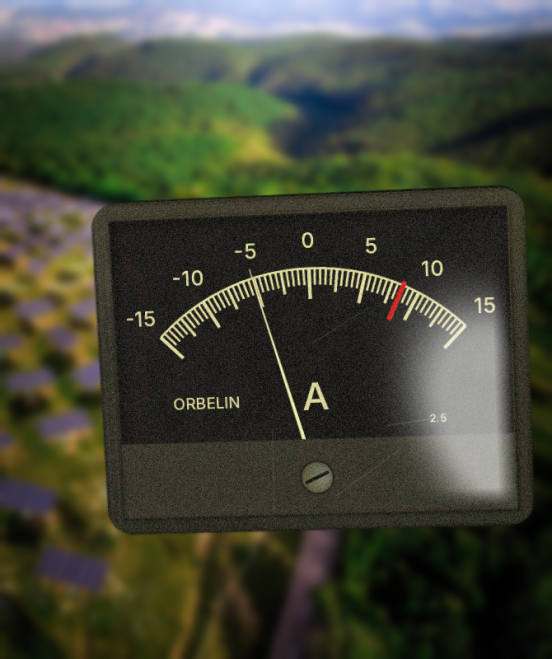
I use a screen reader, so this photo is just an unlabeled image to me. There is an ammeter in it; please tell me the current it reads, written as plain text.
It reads -5 A
